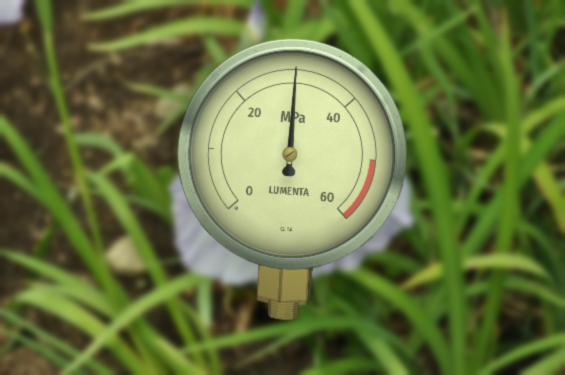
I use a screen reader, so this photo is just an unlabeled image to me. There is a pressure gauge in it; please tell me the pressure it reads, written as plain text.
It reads 30 MPa
